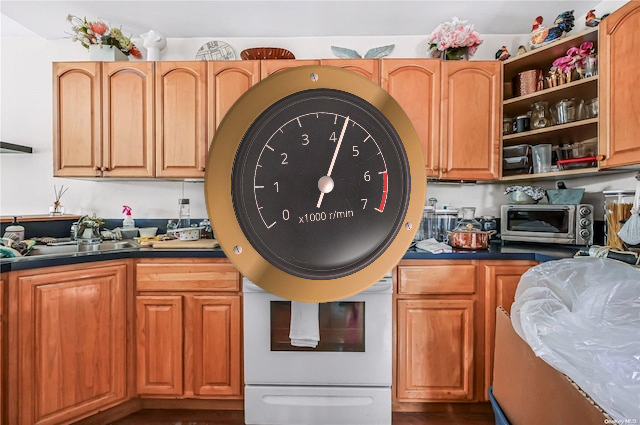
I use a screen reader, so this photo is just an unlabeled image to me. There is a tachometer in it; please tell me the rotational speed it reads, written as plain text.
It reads 4250 rpm
